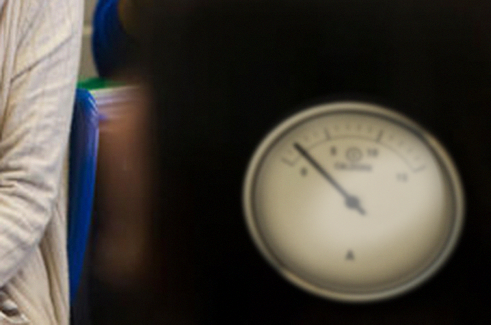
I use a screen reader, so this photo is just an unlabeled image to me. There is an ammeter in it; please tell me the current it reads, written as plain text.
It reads 2 A
